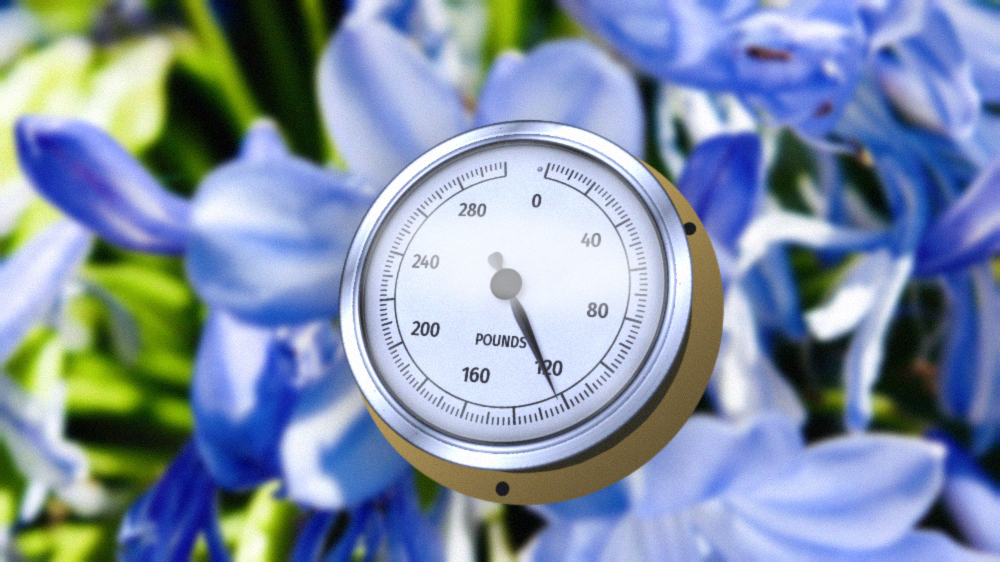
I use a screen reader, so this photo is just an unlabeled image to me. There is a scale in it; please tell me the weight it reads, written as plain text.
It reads 122 lb
